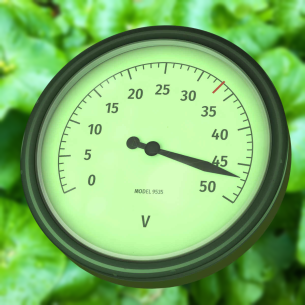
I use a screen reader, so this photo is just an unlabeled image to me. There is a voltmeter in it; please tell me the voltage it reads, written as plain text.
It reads 47 V
